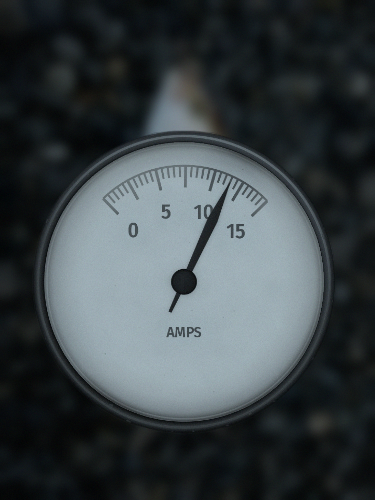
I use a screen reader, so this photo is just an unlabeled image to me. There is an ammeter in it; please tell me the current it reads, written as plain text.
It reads 11.5 A
